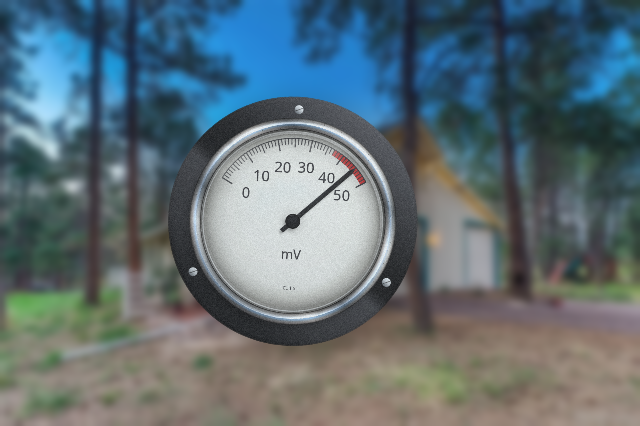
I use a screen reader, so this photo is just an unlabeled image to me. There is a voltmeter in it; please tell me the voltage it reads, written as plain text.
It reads 45 mV
